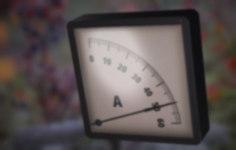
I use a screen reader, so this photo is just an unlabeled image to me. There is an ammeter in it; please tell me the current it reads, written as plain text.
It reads 50 A
